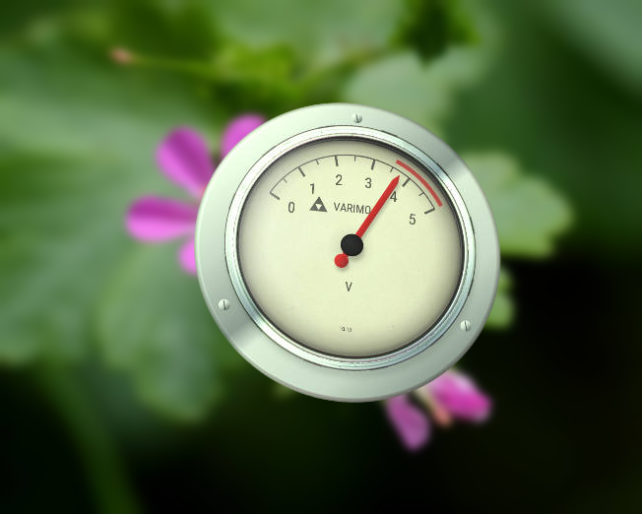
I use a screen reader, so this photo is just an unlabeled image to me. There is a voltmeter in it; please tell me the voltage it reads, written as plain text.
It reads 3.75 V
